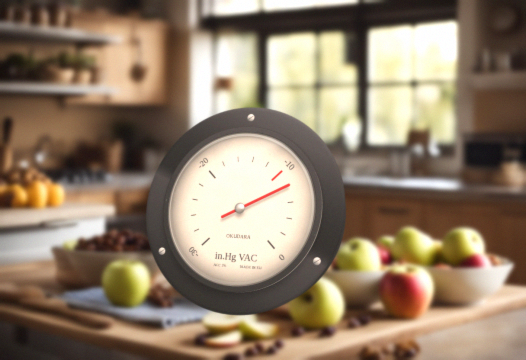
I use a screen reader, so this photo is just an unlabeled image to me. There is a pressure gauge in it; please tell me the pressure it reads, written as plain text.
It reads -8 inHg
